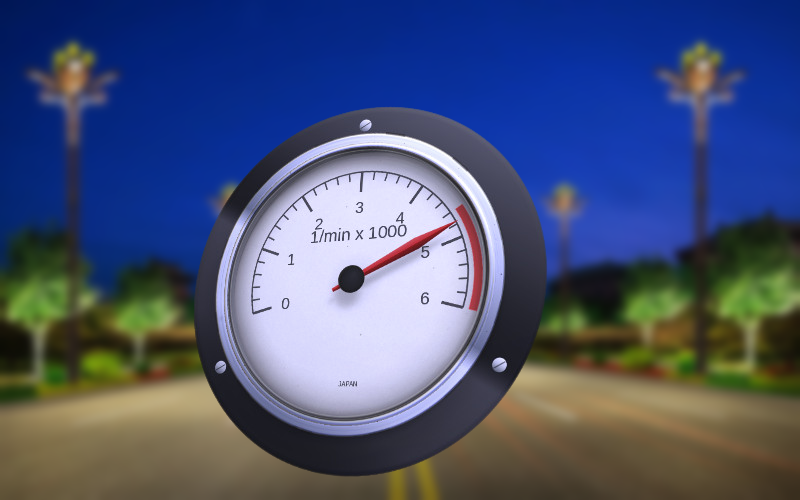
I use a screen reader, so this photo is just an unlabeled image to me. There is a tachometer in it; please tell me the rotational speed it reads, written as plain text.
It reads 4800 rpm
